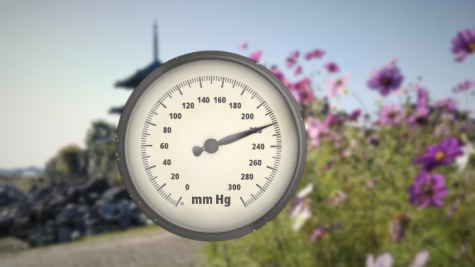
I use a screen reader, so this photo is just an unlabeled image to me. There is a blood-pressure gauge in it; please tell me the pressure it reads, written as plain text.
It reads 220 mmHg
